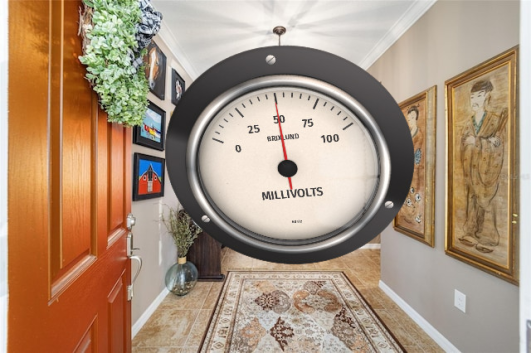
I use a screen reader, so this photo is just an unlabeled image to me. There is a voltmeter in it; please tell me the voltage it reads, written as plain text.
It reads 50 mV
